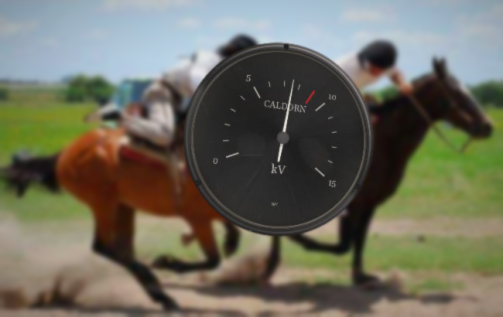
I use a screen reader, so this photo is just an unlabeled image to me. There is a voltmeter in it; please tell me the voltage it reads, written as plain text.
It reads 7.5 kV
